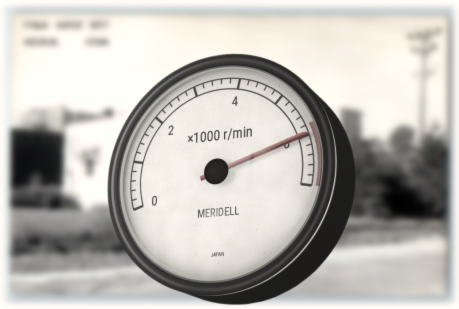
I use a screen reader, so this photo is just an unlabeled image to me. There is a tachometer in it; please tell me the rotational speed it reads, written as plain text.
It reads 6000 rpm
